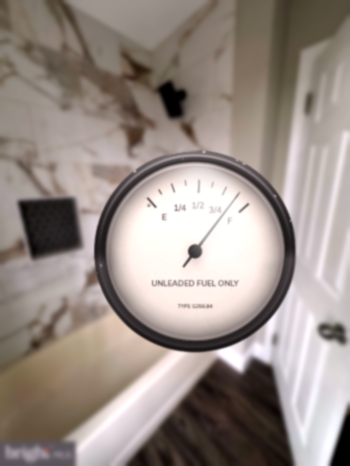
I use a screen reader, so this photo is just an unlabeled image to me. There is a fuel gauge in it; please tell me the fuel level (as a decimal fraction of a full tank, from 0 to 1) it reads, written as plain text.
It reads 0.875
